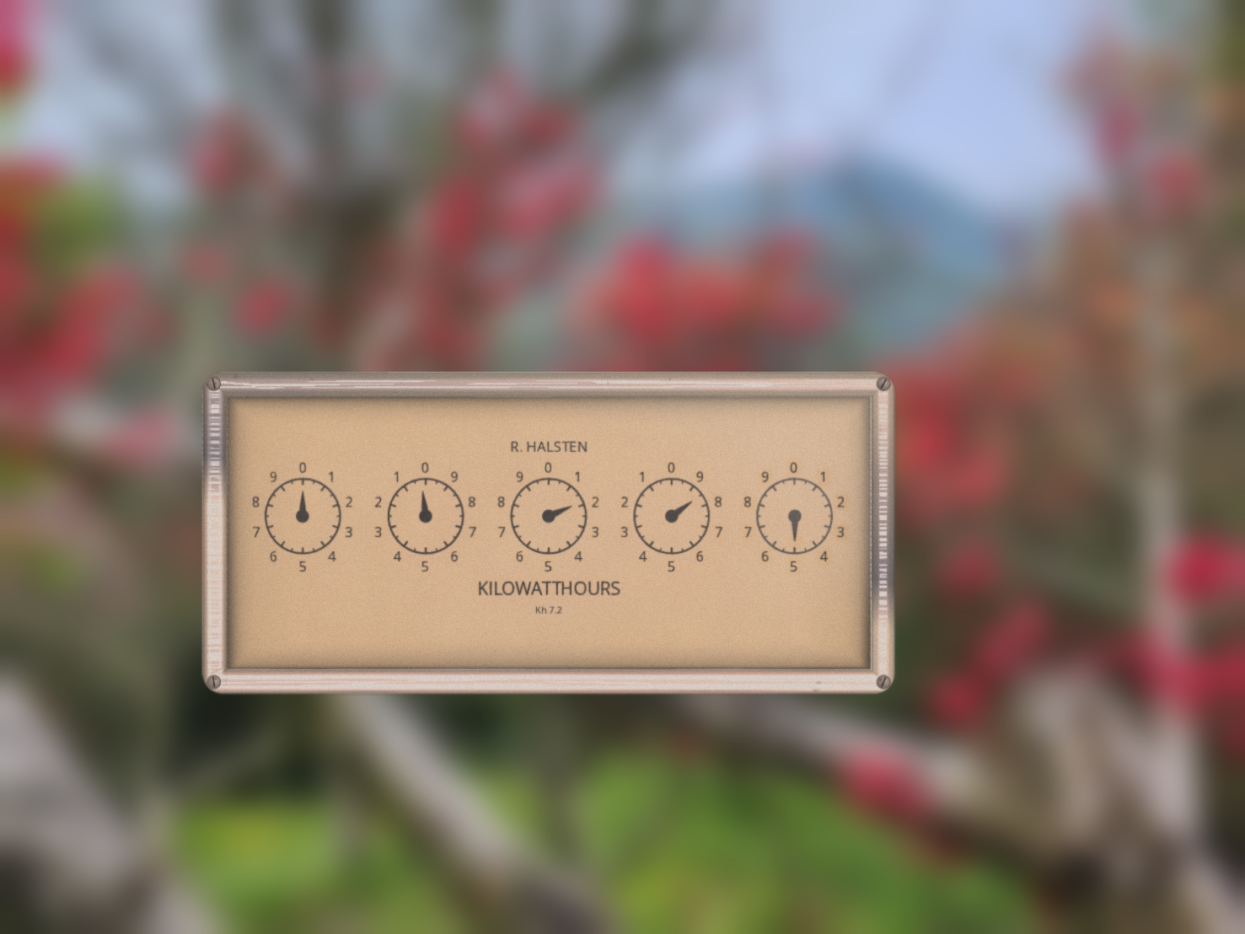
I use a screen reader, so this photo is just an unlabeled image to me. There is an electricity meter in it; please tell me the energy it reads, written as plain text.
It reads 185 kWh
